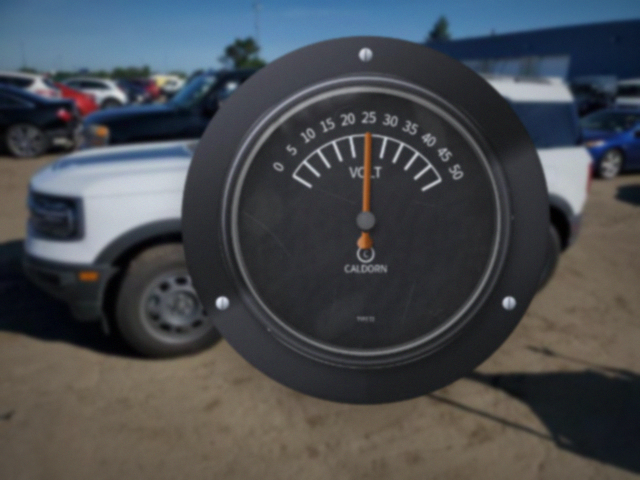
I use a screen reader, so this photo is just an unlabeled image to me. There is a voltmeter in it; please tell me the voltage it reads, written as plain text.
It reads 25 V
